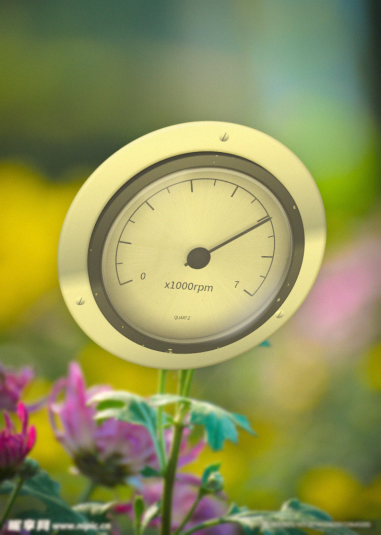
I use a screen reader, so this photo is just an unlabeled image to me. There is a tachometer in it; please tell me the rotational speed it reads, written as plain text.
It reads 5000 rpm
